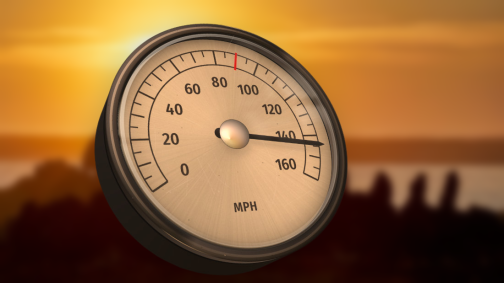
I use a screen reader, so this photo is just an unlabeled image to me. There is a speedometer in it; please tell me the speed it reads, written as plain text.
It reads 145 mph
